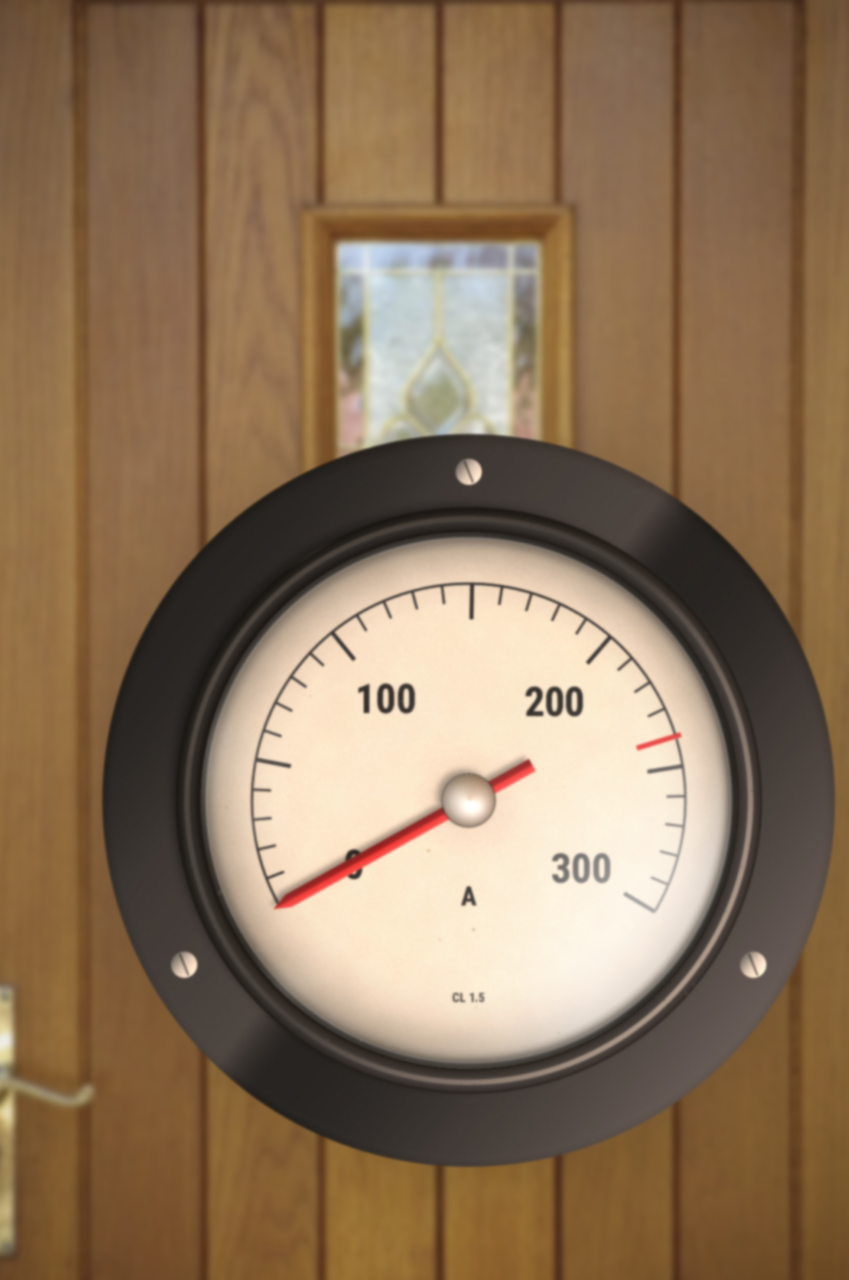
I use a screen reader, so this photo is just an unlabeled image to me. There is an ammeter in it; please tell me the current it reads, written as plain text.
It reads 0 A
